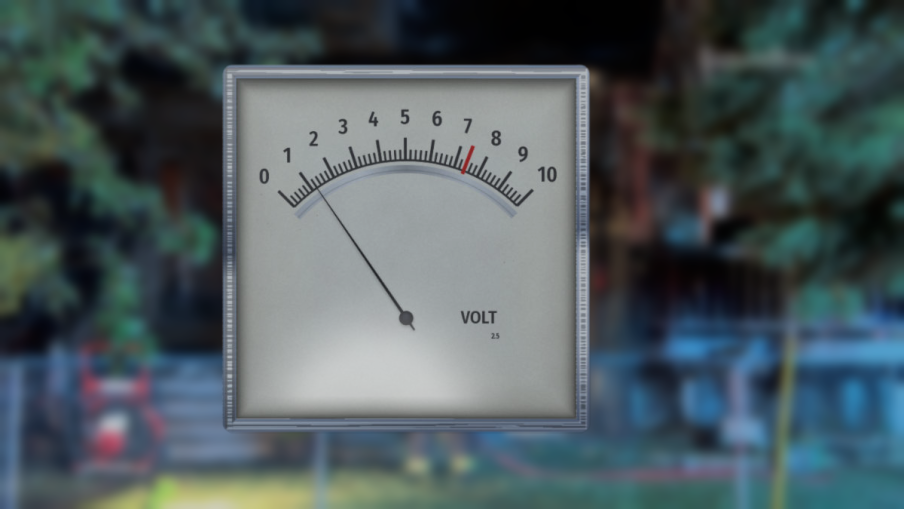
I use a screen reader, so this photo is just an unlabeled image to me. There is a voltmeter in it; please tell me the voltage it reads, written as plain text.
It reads 1.2 V
